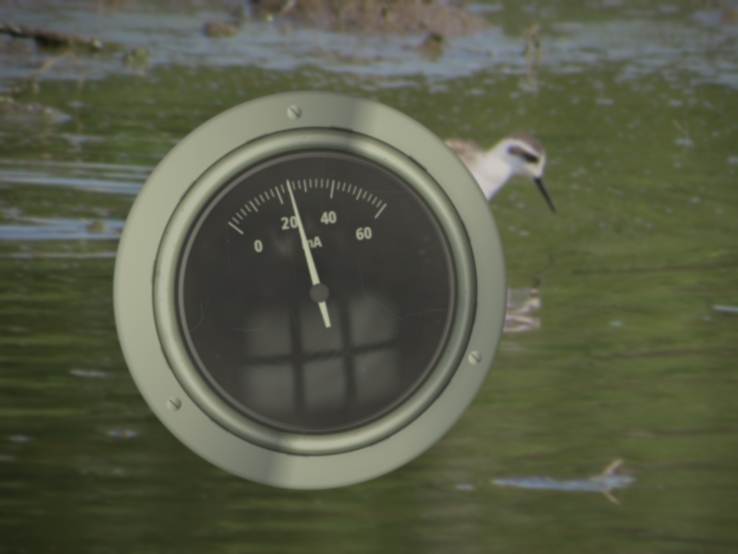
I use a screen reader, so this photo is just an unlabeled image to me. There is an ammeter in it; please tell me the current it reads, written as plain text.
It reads 24 mA
